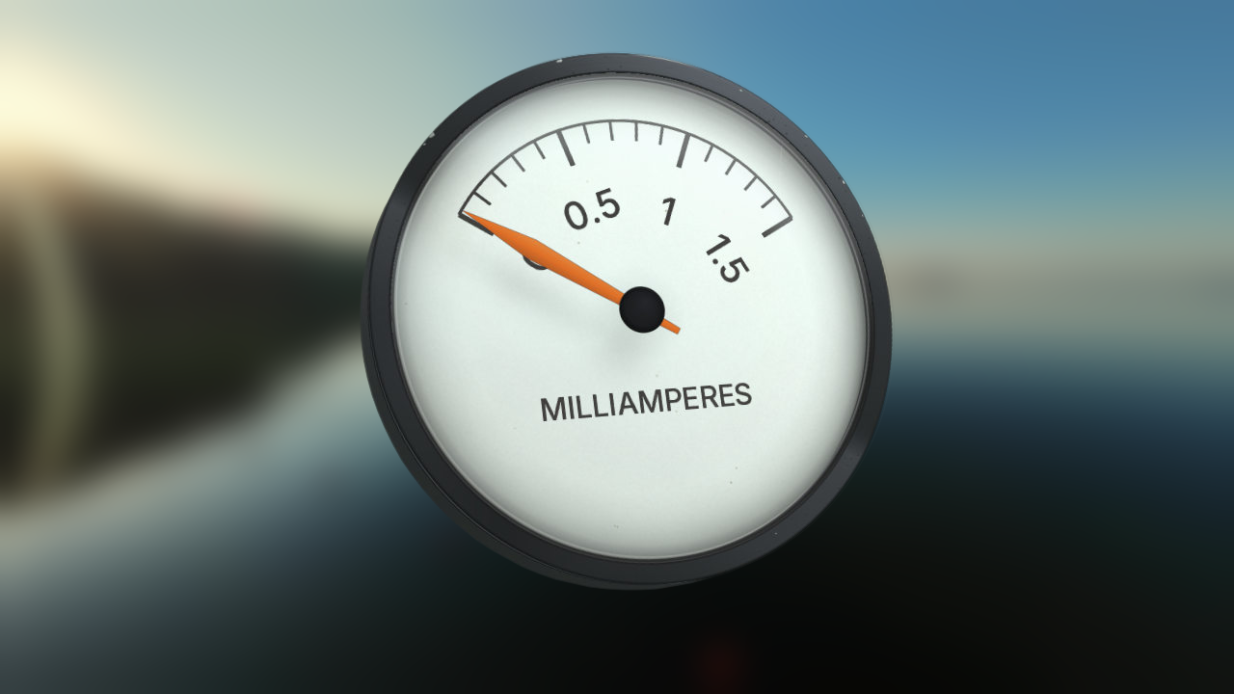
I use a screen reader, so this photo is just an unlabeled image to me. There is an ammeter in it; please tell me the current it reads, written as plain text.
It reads 0 mA
